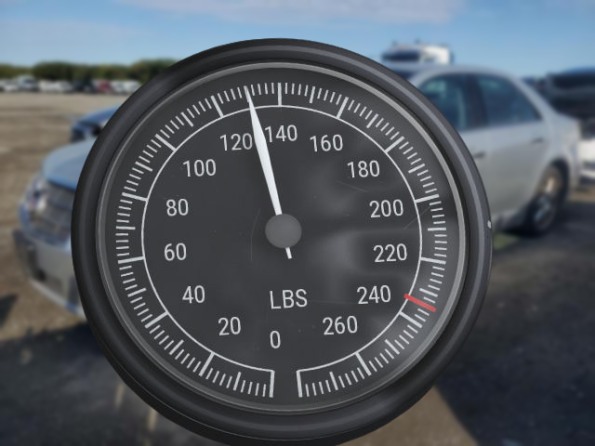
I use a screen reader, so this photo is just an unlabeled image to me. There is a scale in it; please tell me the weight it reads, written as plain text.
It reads 130 lb
